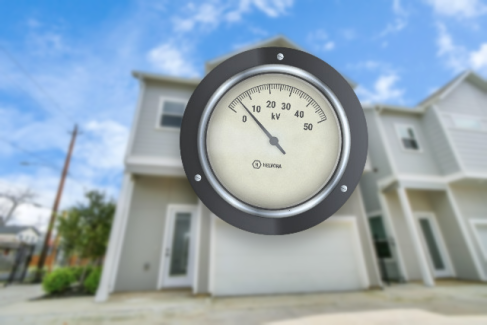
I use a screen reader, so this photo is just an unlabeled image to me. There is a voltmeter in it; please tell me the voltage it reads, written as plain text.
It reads 5 kV
